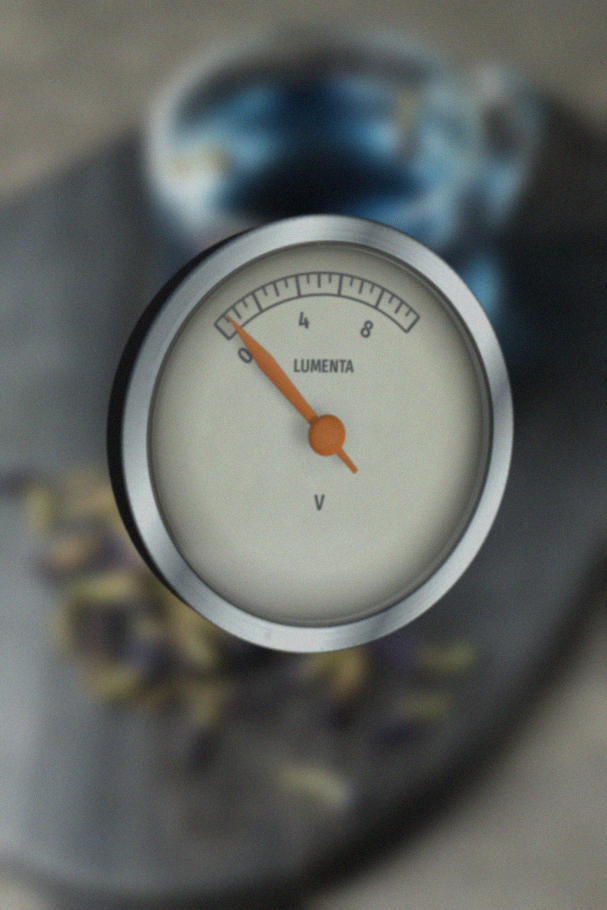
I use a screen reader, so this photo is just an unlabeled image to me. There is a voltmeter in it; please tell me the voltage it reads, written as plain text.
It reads 0.5 V
